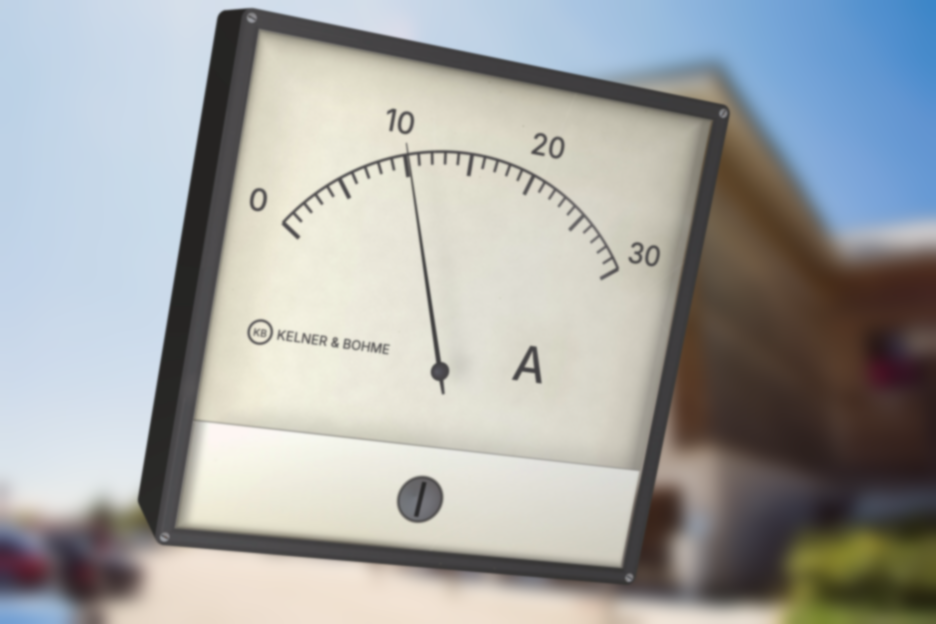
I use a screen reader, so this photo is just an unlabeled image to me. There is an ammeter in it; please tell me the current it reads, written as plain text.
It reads 10 A
